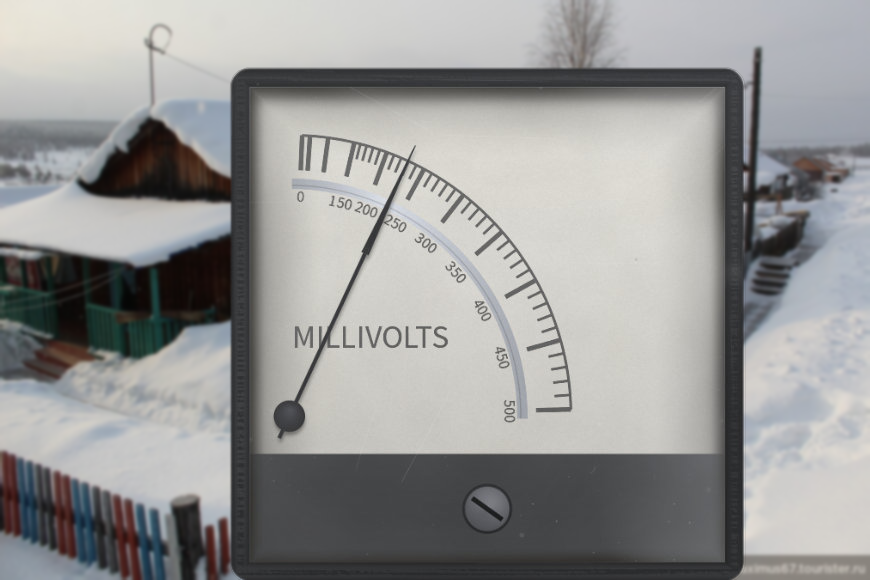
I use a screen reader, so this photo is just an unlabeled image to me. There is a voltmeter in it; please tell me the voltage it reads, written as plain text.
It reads 230 mV
